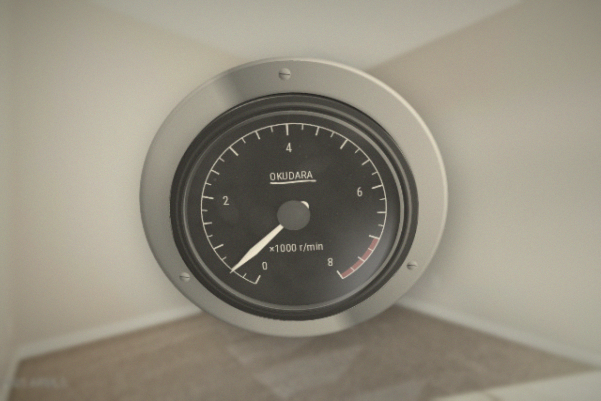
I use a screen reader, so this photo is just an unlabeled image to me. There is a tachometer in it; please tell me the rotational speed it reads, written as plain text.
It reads 500 rpm
